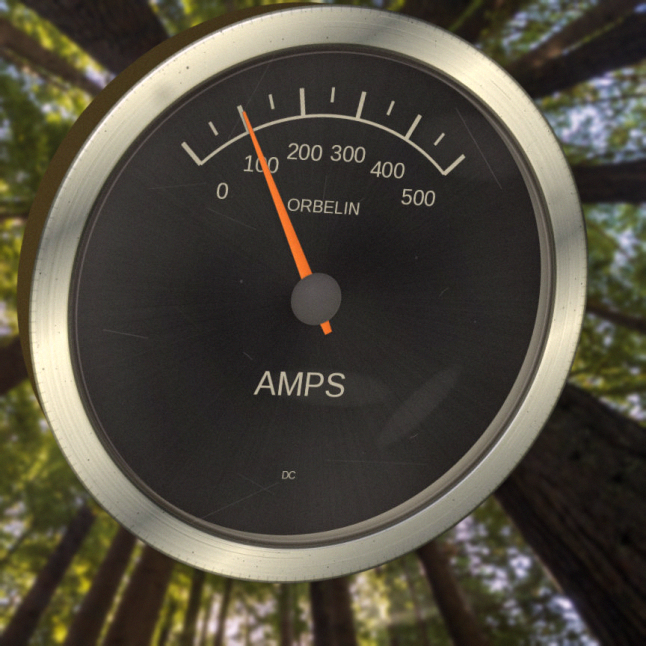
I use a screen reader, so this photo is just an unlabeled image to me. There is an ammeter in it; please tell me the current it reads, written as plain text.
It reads 100 A
